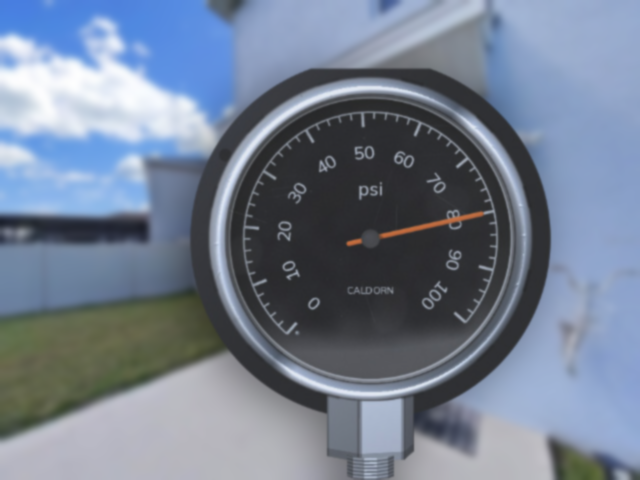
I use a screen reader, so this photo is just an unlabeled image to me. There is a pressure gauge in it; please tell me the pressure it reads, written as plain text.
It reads 80 psi
